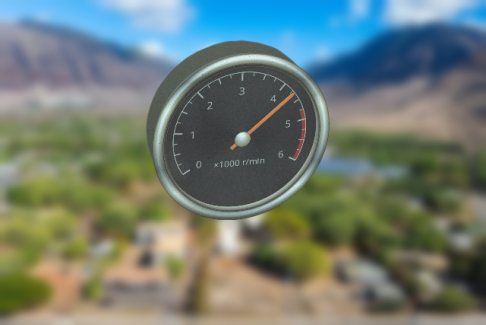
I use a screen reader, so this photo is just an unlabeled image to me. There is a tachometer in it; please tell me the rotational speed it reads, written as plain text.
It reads 4250 rpm
